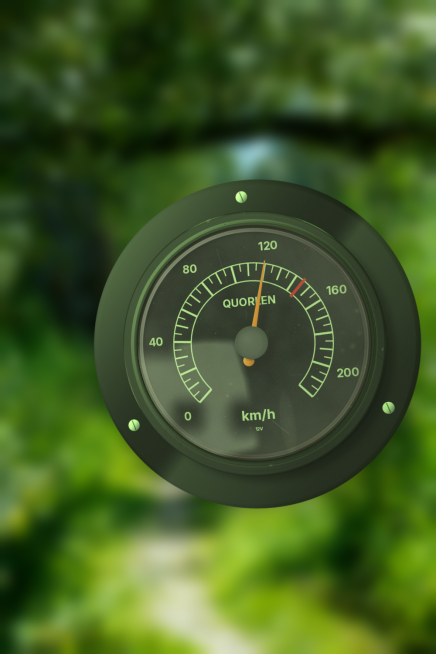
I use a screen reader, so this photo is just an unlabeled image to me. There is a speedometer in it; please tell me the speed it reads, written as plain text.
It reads 120 km/h
